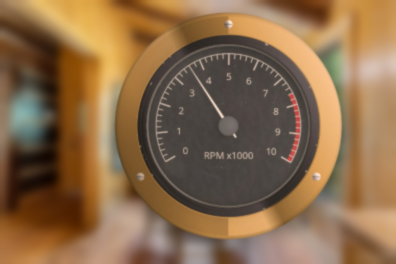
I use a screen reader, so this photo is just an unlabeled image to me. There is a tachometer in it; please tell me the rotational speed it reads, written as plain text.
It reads 3600 rpm
